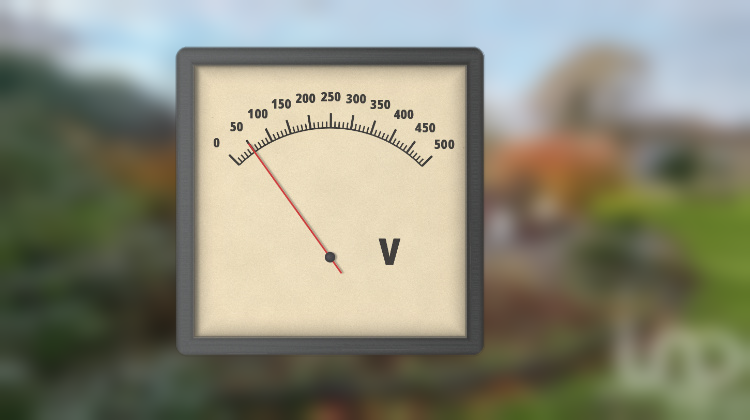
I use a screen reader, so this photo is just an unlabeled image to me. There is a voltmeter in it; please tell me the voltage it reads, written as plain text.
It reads 50 V
